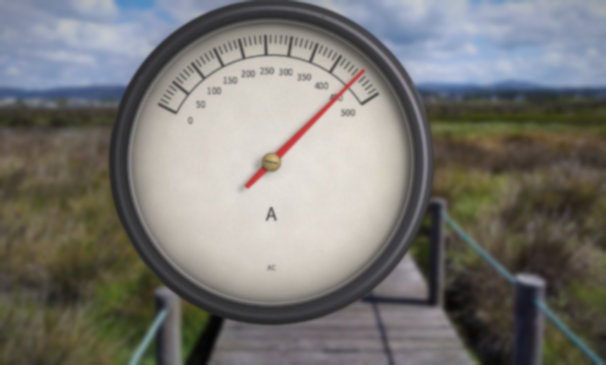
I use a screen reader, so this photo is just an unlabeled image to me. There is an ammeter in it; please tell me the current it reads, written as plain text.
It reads 450 A
